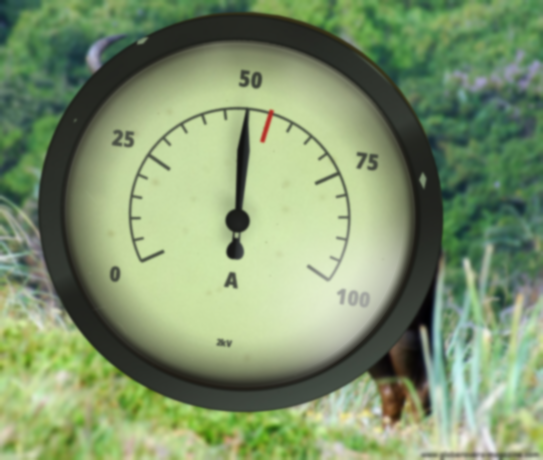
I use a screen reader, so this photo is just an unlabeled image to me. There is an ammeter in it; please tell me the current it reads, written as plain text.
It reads 50 A
